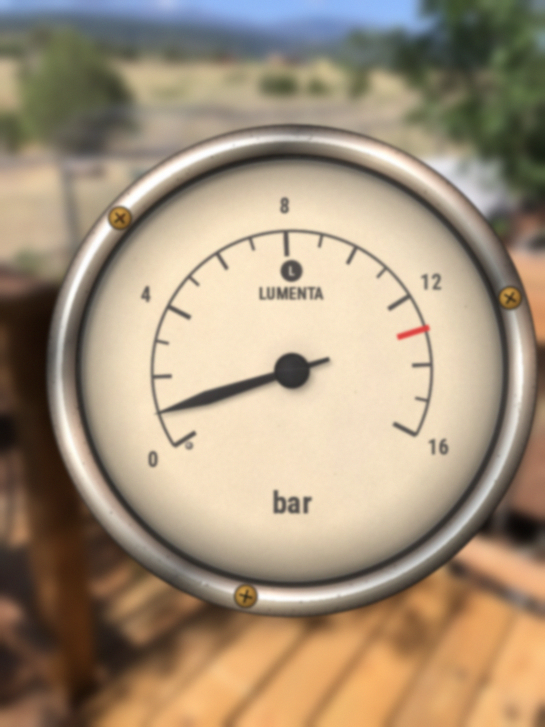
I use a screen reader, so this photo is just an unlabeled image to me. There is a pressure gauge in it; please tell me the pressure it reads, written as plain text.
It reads 1 bar
